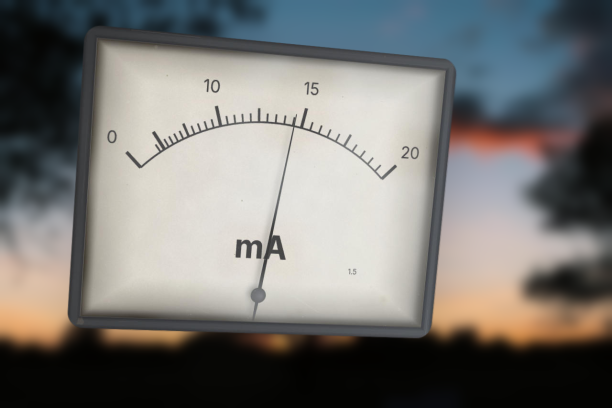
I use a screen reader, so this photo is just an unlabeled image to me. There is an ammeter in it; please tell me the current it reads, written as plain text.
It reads 14.5 mA
